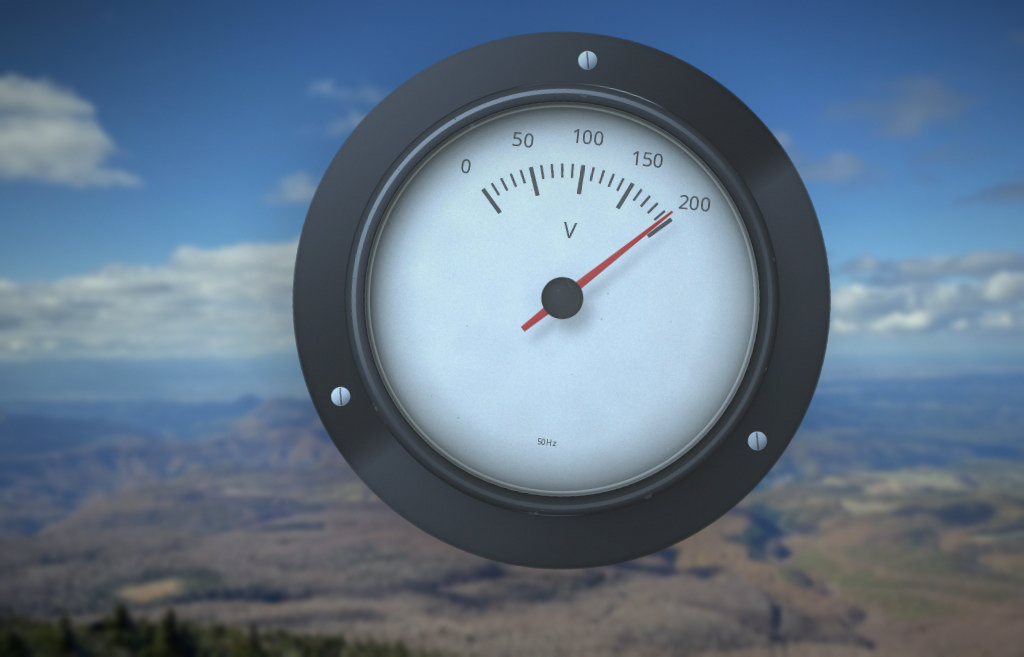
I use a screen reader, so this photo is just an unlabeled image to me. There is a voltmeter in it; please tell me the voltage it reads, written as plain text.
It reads 195 V
